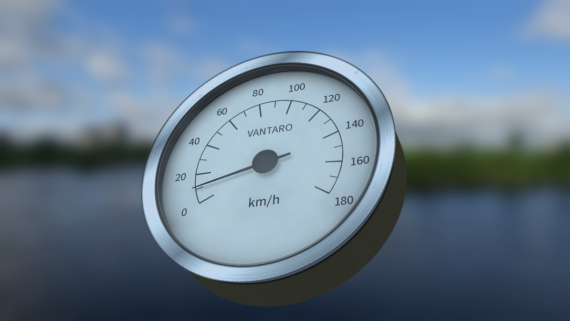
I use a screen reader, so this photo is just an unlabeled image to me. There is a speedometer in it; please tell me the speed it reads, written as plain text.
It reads 10 km/h
